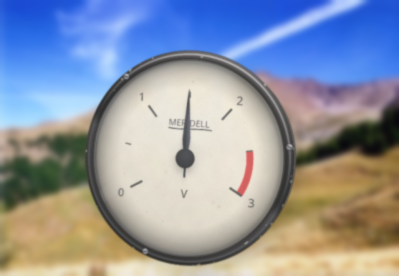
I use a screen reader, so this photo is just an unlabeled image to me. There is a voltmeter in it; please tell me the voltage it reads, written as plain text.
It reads 1.5 V
